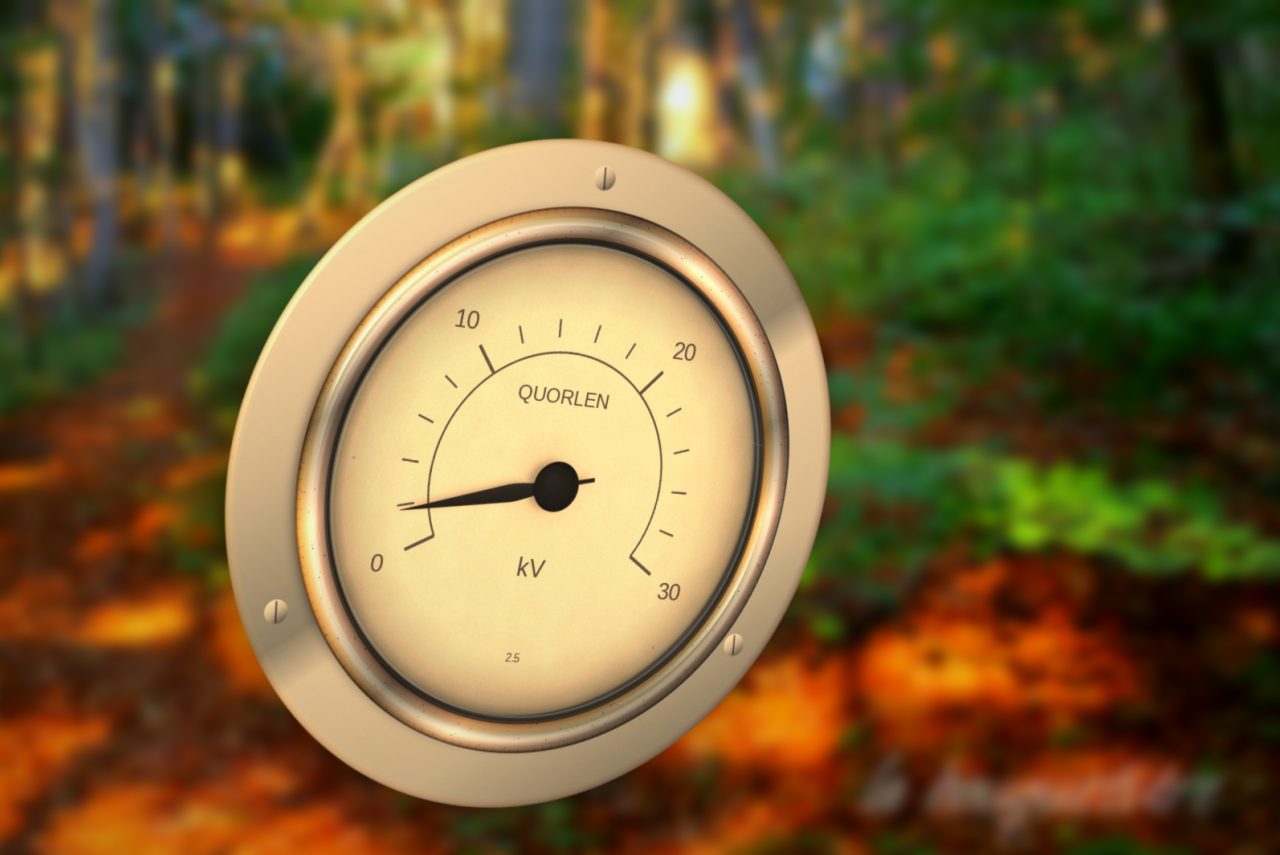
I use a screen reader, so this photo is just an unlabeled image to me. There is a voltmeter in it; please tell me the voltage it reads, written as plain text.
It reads 2 kV
